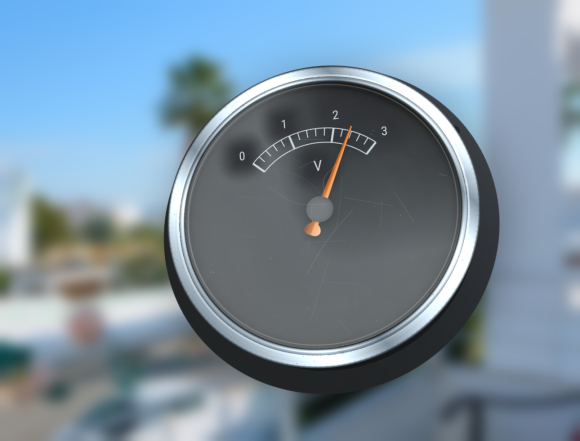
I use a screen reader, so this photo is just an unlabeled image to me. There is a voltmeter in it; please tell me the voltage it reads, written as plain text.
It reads 2.4 V
